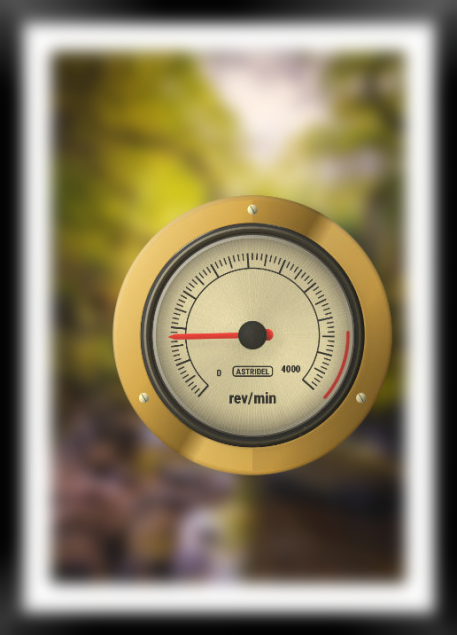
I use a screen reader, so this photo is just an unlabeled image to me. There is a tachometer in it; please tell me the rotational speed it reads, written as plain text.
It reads 700 rpm
